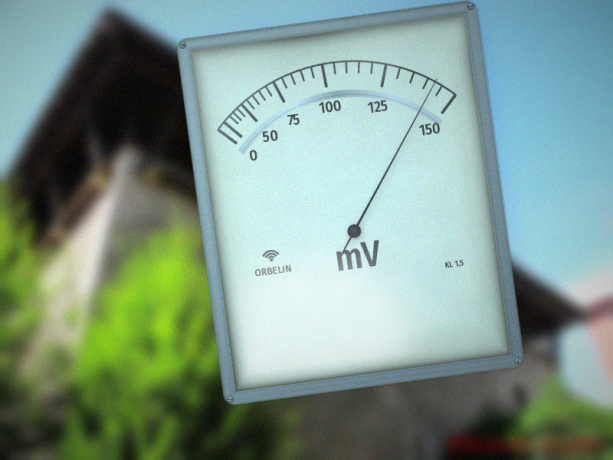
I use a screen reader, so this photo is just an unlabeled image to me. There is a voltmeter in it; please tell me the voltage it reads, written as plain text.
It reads 142.5 mV
